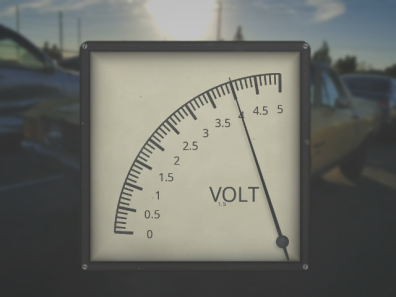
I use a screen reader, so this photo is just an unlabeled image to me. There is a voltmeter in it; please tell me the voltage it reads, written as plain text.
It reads 4 V
